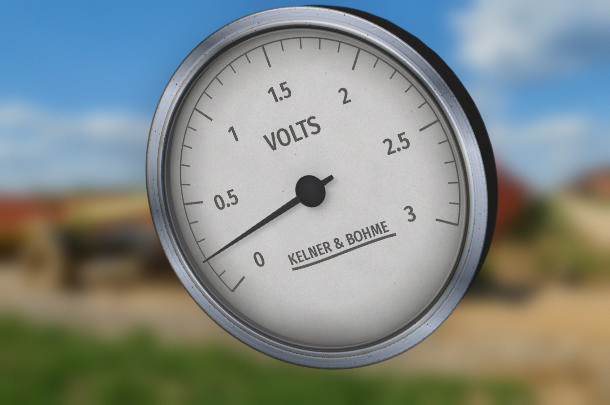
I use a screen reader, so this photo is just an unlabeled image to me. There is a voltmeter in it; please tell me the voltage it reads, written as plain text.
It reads 0.2 V
